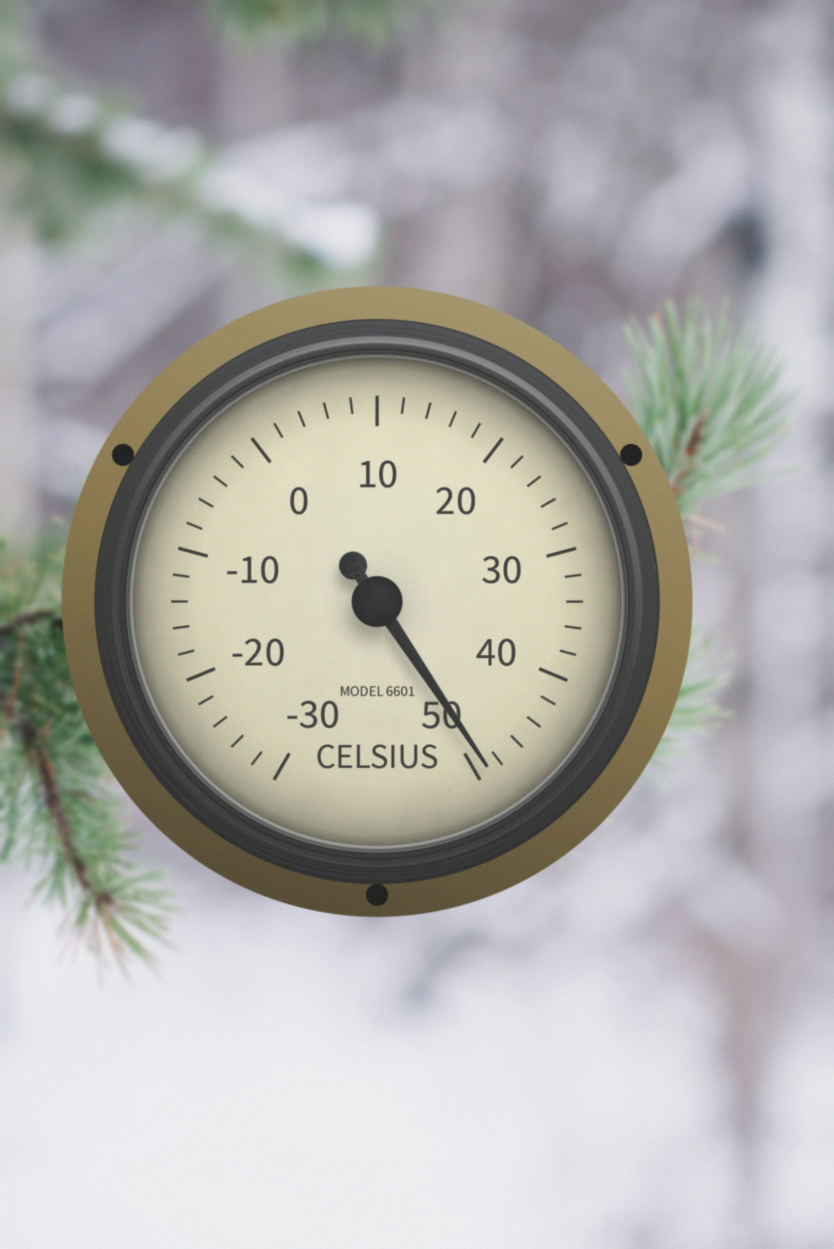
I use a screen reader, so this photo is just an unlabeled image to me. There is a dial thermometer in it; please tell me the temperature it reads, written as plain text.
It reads 49 °C
